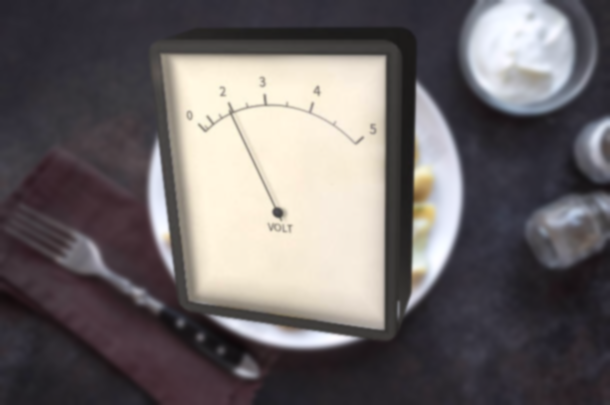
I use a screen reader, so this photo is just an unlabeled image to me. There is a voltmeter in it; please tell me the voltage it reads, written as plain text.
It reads 2 V
